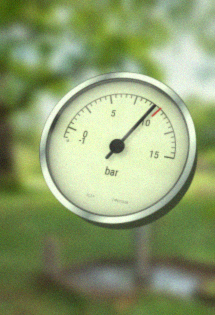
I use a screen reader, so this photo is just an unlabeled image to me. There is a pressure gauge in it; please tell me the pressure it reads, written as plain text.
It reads 9.5 bar
